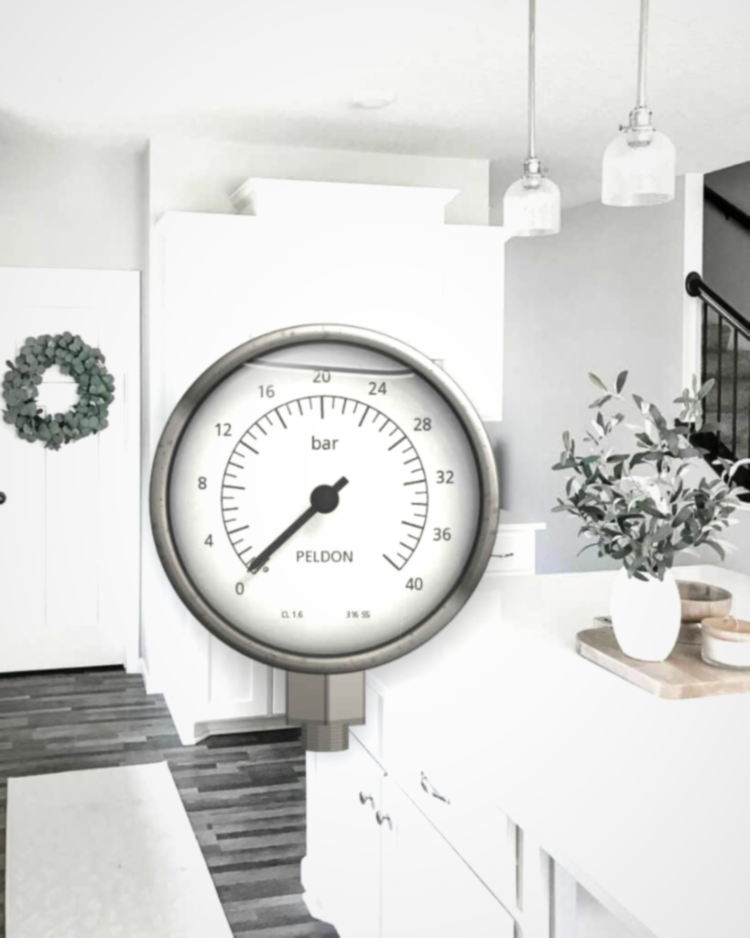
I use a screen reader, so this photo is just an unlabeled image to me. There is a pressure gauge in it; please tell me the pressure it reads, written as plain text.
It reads 0.5 bar
